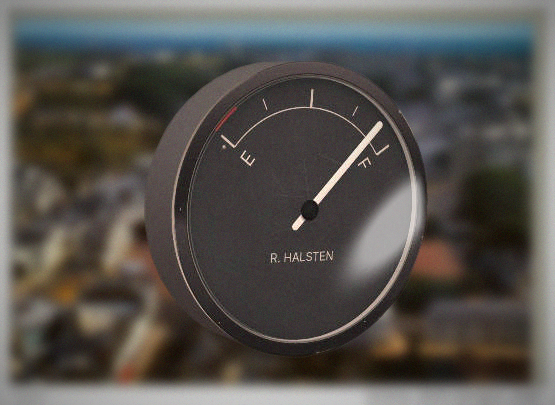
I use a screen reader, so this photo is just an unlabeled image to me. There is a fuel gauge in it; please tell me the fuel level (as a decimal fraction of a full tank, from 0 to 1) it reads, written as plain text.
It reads 0.875
